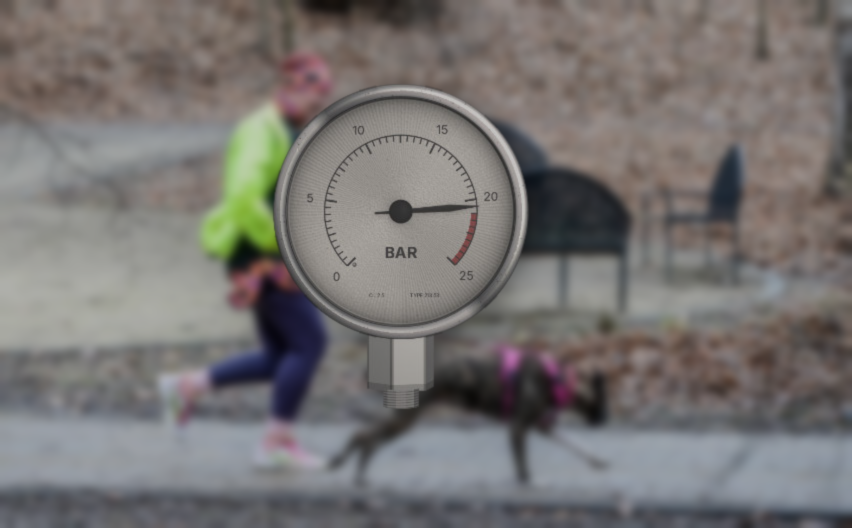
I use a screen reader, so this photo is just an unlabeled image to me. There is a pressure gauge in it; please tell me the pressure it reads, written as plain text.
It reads 20.5 bar
